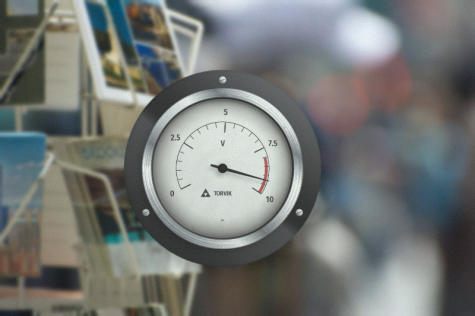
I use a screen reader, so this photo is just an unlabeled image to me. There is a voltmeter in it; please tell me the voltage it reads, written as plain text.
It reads 9.25 V
